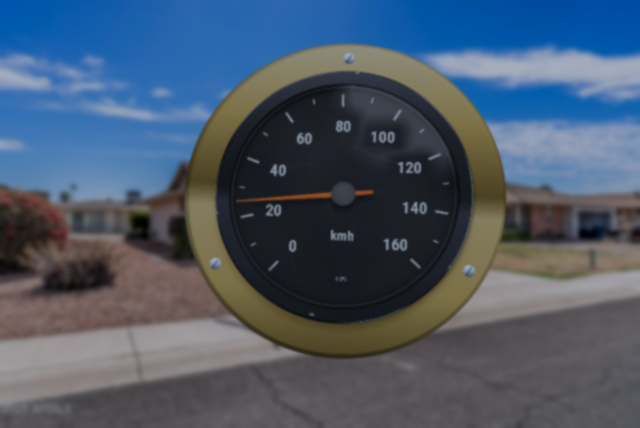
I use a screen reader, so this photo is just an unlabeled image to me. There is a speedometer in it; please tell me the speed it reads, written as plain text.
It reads 25 km/h
